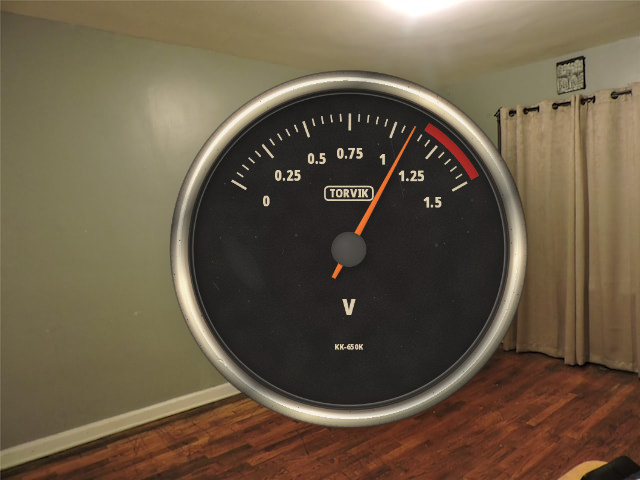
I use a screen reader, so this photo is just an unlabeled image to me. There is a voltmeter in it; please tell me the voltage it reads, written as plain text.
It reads 1.1 V
